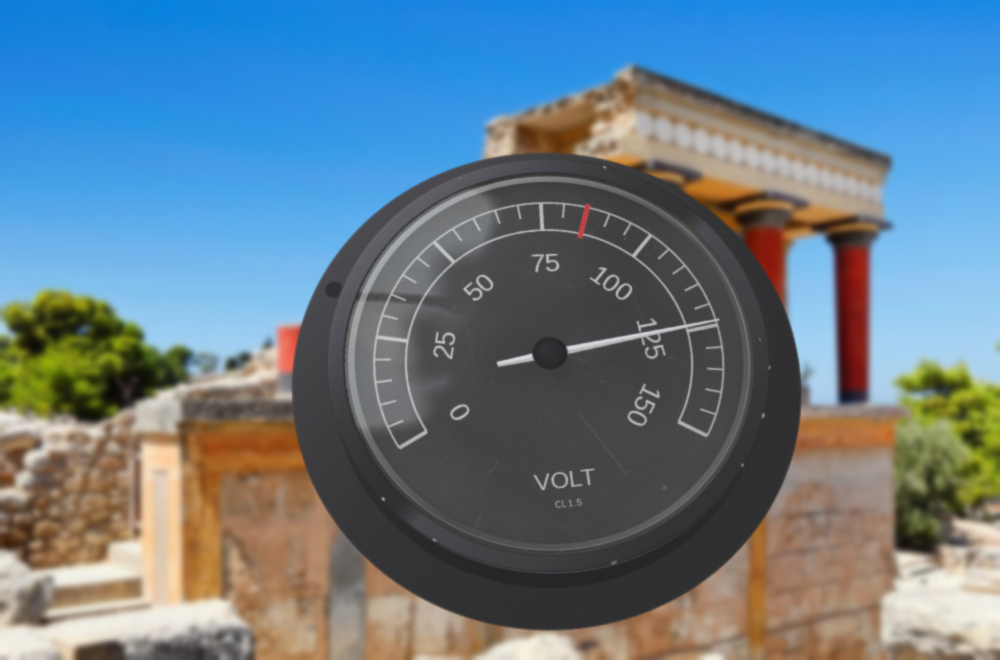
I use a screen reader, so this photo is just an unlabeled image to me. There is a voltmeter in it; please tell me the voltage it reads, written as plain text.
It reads 125 V
